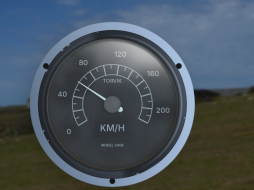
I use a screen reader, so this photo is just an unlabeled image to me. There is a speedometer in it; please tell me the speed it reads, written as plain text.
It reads 60 km/h
